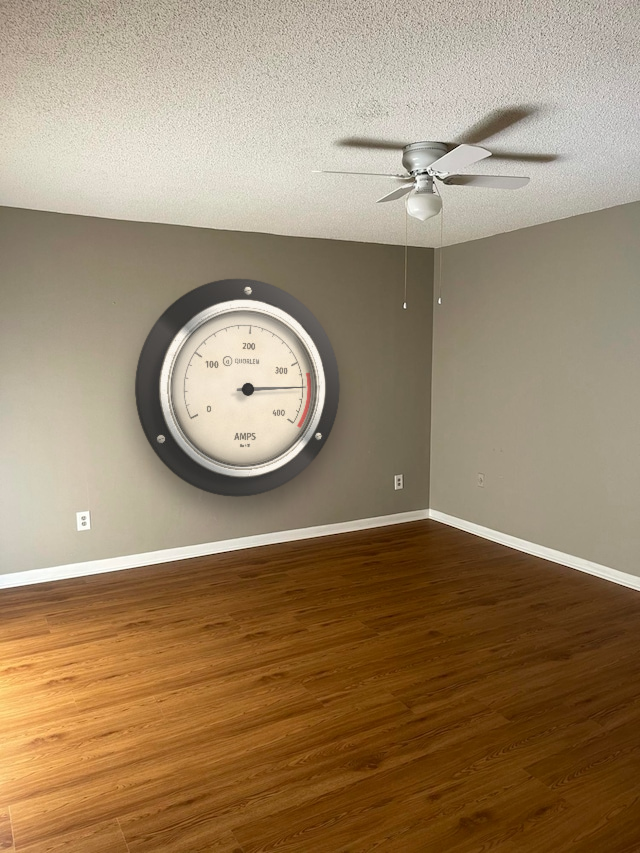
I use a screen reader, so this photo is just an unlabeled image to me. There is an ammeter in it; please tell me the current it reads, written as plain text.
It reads 340 A
